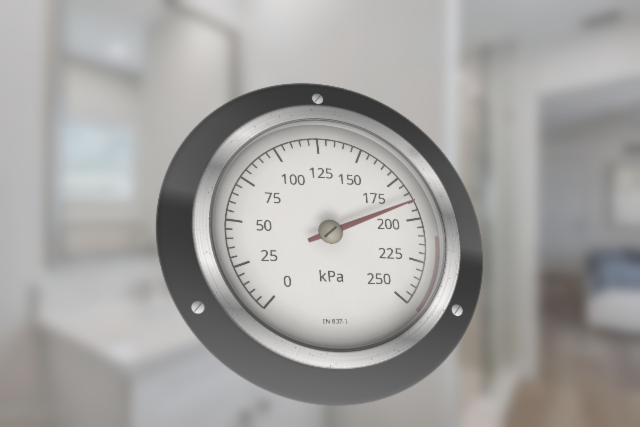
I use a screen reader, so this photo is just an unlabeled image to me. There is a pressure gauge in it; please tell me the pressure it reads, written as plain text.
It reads 190 kPa
